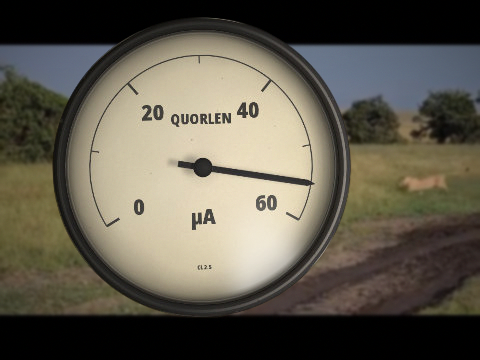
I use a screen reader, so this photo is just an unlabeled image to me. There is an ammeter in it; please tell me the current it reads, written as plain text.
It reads 55 µA
